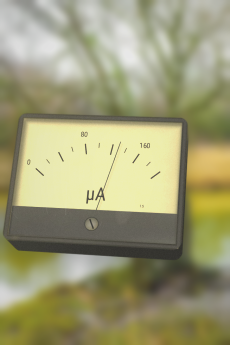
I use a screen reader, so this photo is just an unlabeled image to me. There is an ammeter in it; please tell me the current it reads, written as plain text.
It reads 130 µA
